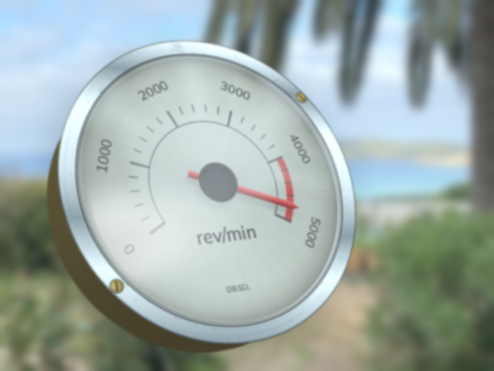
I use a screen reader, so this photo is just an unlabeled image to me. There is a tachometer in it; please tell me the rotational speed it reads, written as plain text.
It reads 4800 rpm
